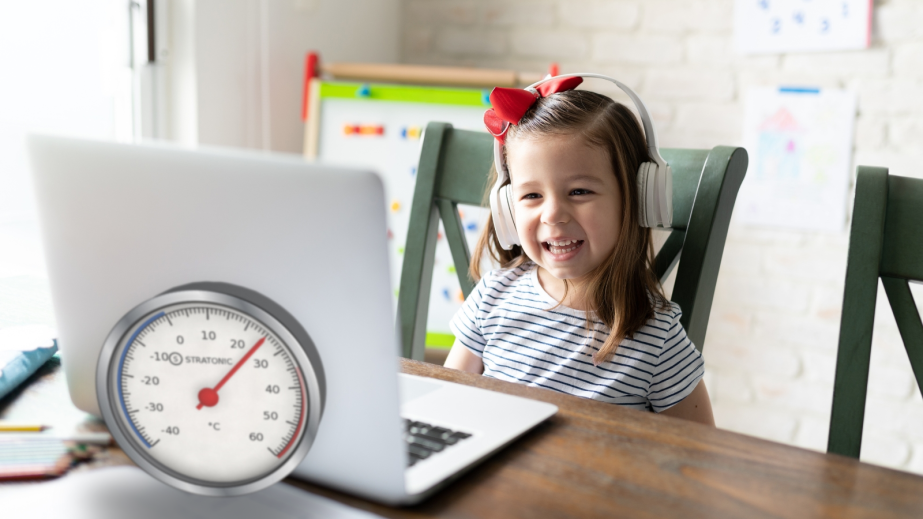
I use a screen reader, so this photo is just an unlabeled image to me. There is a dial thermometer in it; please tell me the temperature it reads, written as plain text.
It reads 25 °C
